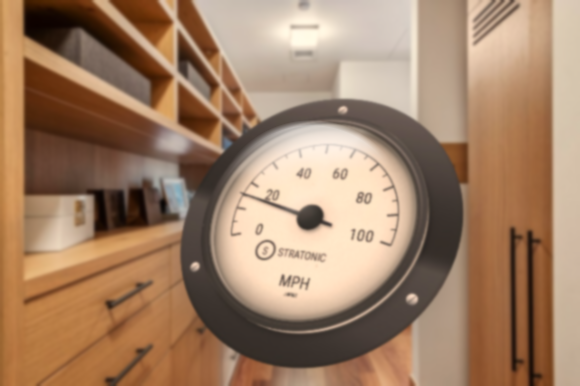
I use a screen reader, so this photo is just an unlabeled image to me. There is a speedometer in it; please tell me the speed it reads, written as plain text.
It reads 15 mph
